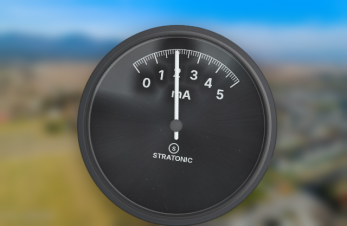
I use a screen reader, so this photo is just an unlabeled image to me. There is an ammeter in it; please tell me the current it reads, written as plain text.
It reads 2 mA
